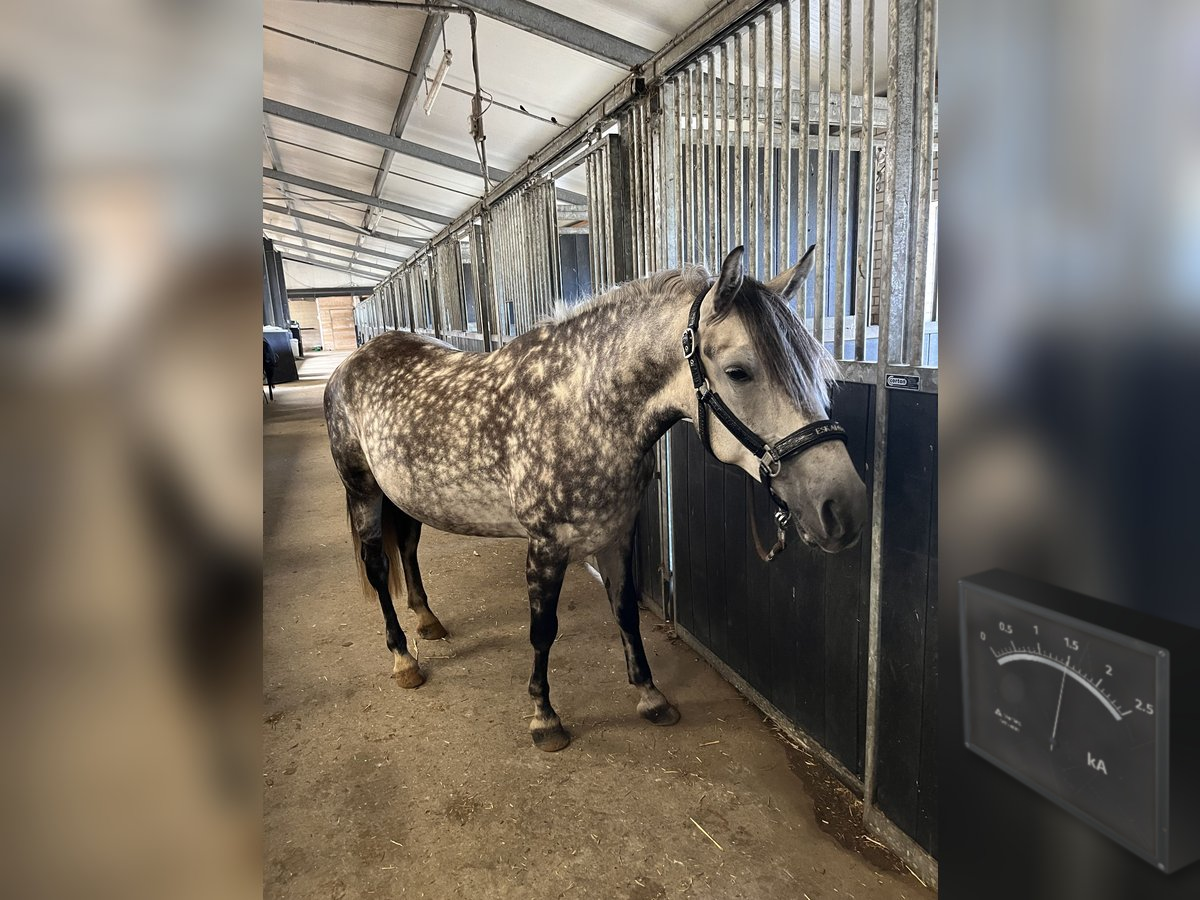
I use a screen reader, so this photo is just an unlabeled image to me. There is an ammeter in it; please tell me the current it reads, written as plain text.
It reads 1.5 kA
